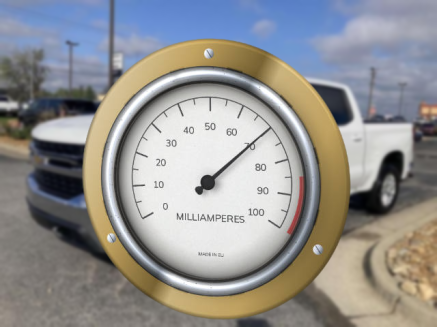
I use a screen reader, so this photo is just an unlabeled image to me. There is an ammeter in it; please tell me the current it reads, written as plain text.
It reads 70 mA
